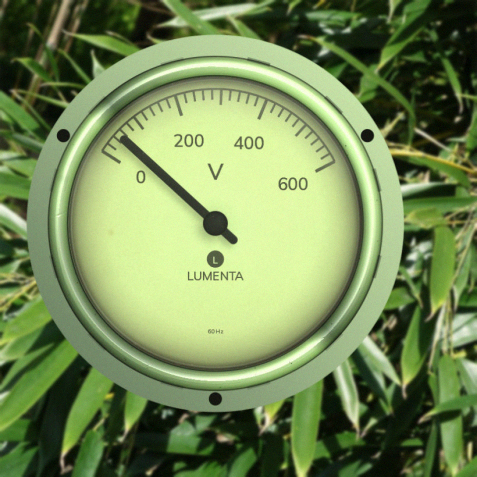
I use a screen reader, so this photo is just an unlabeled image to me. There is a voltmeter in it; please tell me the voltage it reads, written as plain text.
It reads 50 V
